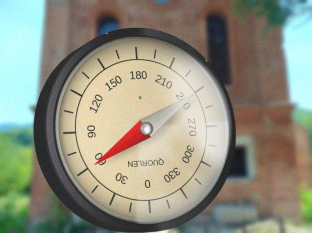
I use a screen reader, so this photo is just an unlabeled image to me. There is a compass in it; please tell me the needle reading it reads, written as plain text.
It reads 60 °
